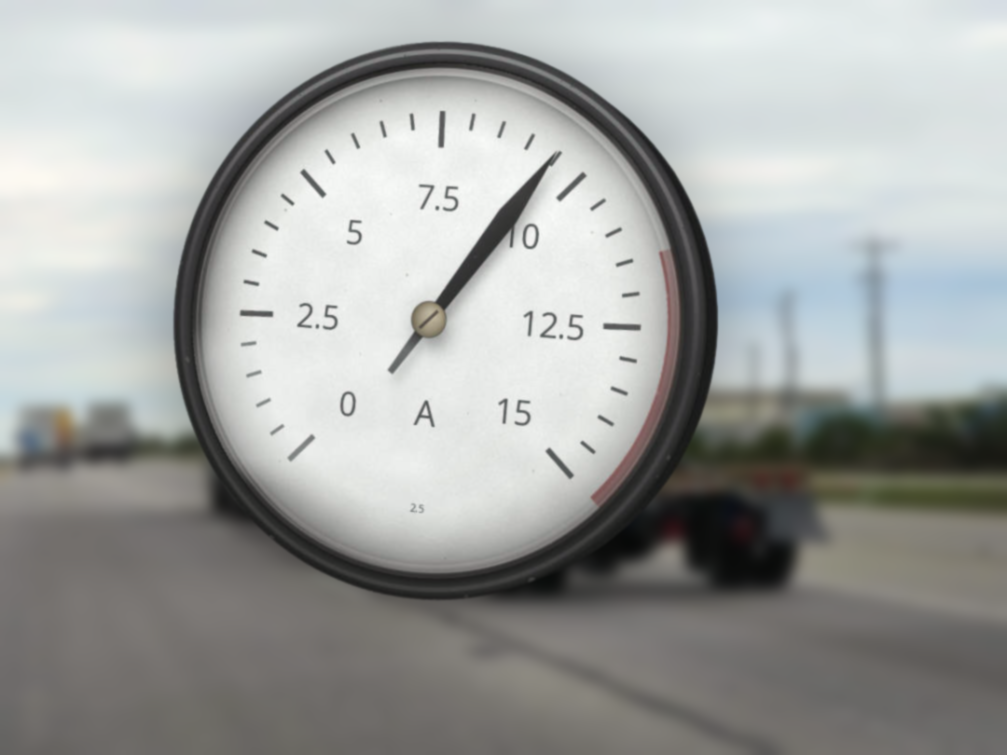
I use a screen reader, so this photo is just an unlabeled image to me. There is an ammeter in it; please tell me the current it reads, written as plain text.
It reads 9.5 A
